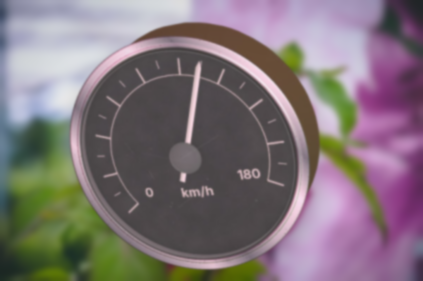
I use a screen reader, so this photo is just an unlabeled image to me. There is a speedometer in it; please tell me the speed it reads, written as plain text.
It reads 110 km/h
